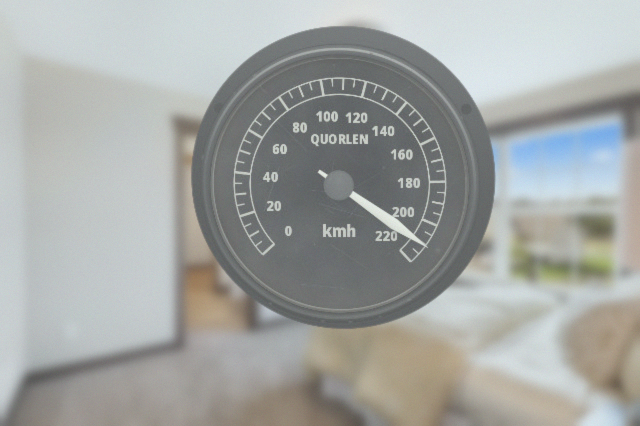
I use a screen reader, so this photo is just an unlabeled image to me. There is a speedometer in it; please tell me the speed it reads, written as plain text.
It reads 210 km/h
